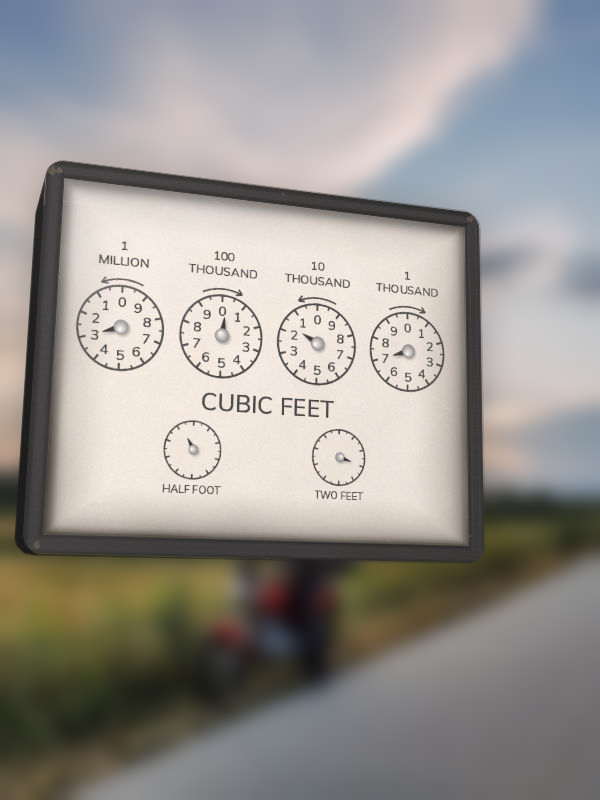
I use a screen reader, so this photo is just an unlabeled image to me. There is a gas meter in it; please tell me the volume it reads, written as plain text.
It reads 301700 ft³
